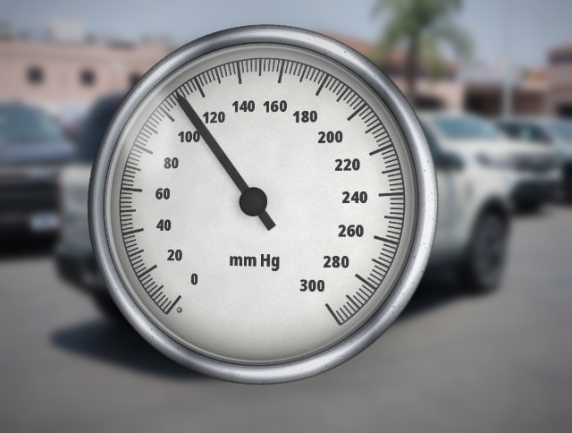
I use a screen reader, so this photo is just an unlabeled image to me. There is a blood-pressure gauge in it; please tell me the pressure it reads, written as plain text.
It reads 110 mmHg
